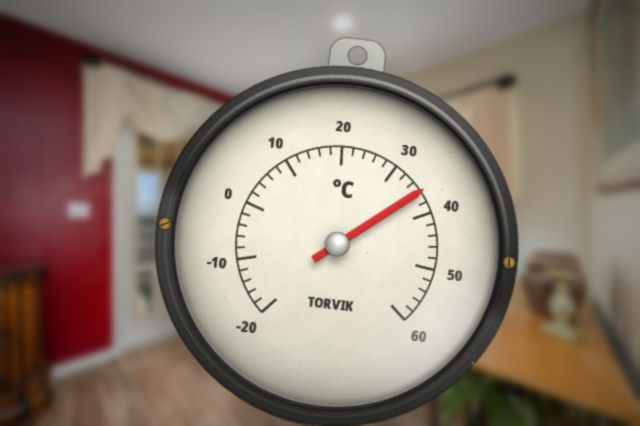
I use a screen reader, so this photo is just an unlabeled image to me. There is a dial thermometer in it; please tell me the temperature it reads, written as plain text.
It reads 36 °C
